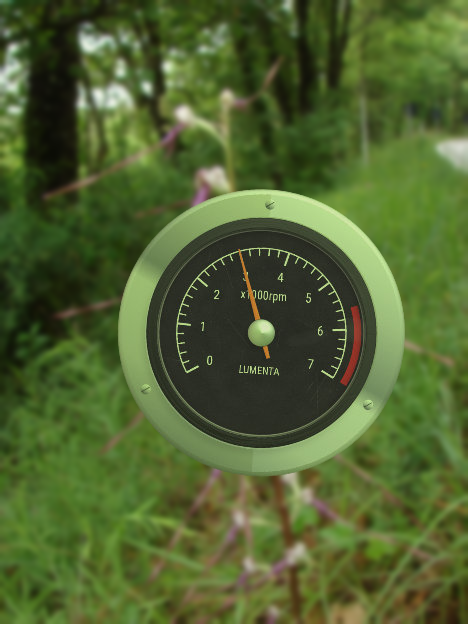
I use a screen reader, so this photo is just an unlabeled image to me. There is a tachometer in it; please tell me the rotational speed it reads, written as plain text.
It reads 3000 rpm
